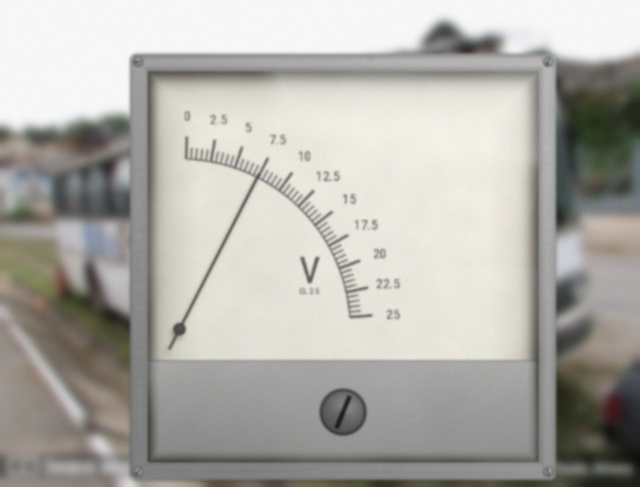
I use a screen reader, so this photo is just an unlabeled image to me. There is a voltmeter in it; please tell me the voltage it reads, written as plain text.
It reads 7.5 V
